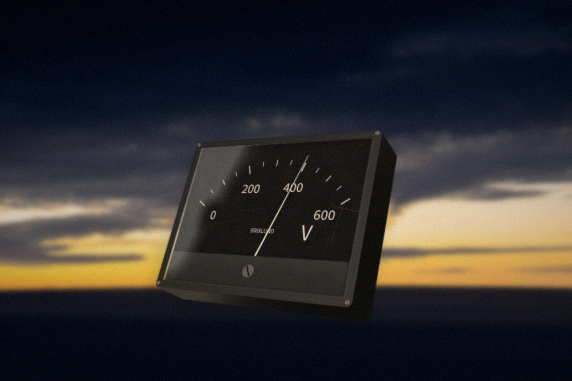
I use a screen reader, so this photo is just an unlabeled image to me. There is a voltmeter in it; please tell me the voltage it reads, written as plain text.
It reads 400 V
